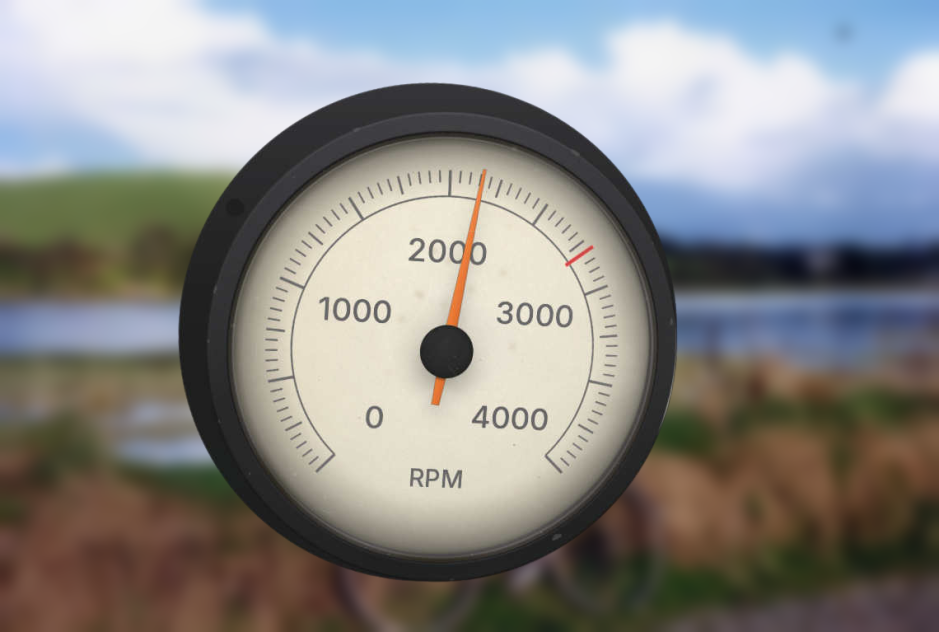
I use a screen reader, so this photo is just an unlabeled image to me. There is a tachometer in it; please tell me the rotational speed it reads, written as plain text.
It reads 2150 rpm
